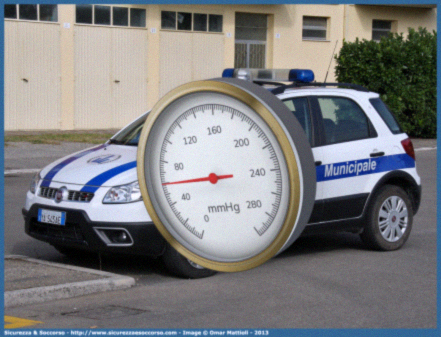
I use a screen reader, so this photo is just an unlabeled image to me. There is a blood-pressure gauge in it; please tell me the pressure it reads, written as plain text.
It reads 60 mmHg
